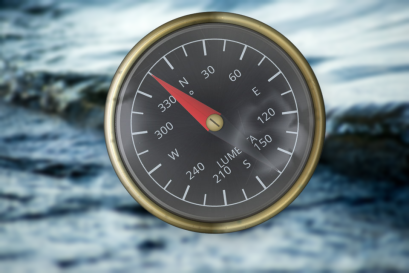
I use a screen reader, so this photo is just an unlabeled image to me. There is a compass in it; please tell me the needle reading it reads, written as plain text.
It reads 345 °
